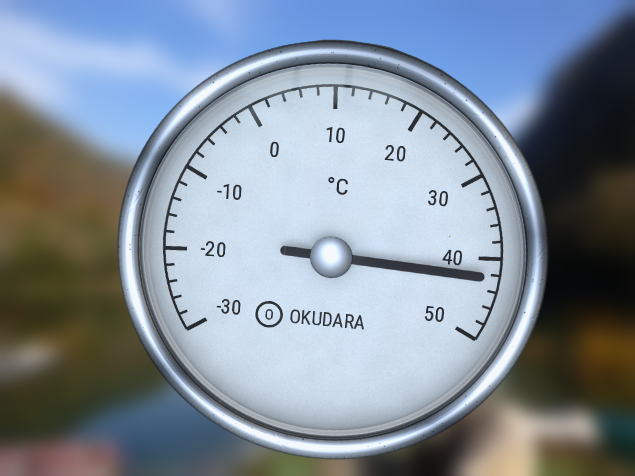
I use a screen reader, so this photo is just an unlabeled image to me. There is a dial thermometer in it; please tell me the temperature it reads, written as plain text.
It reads 42 °C
